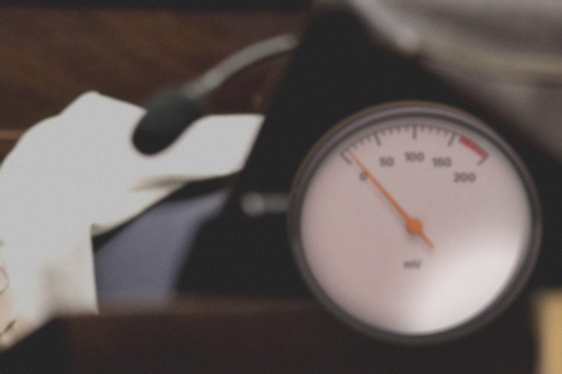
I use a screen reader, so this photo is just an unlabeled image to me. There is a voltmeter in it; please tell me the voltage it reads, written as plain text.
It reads 10 mV
